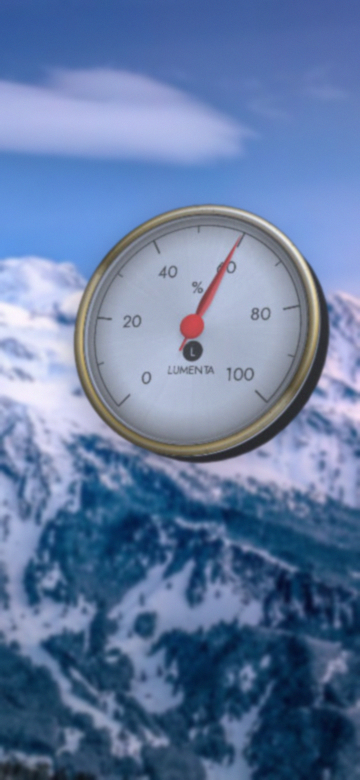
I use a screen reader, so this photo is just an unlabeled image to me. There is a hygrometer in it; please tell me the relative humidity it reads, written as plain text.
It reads 60 %
